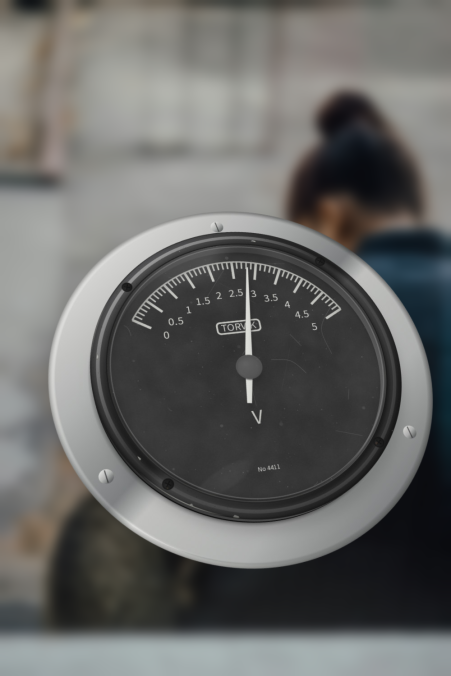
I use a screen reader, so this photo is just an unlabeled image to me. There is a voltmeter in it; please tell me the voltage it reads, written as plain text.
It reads 2.8 V
